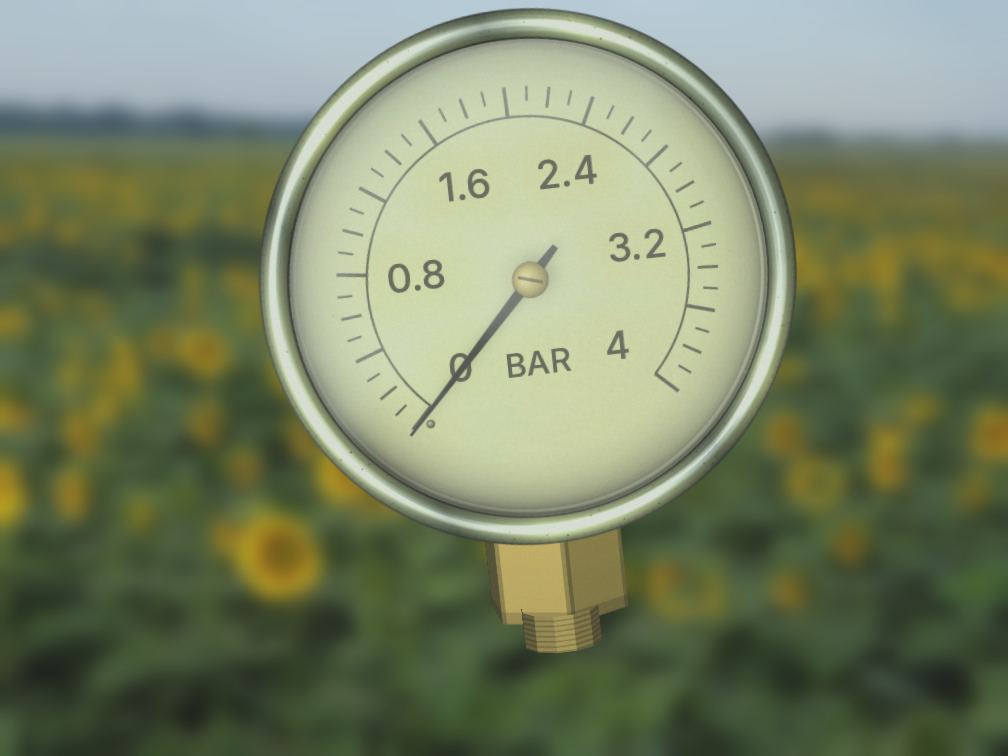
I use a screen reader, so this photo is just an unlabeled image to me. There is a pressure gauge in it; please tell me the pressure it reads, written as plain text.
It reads 0 bar
